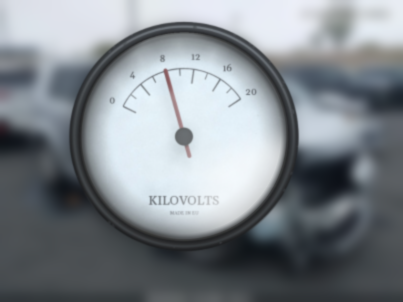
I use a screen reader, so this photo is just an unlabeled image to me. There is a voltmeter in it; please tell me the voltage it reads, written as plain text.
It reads 8 kV
